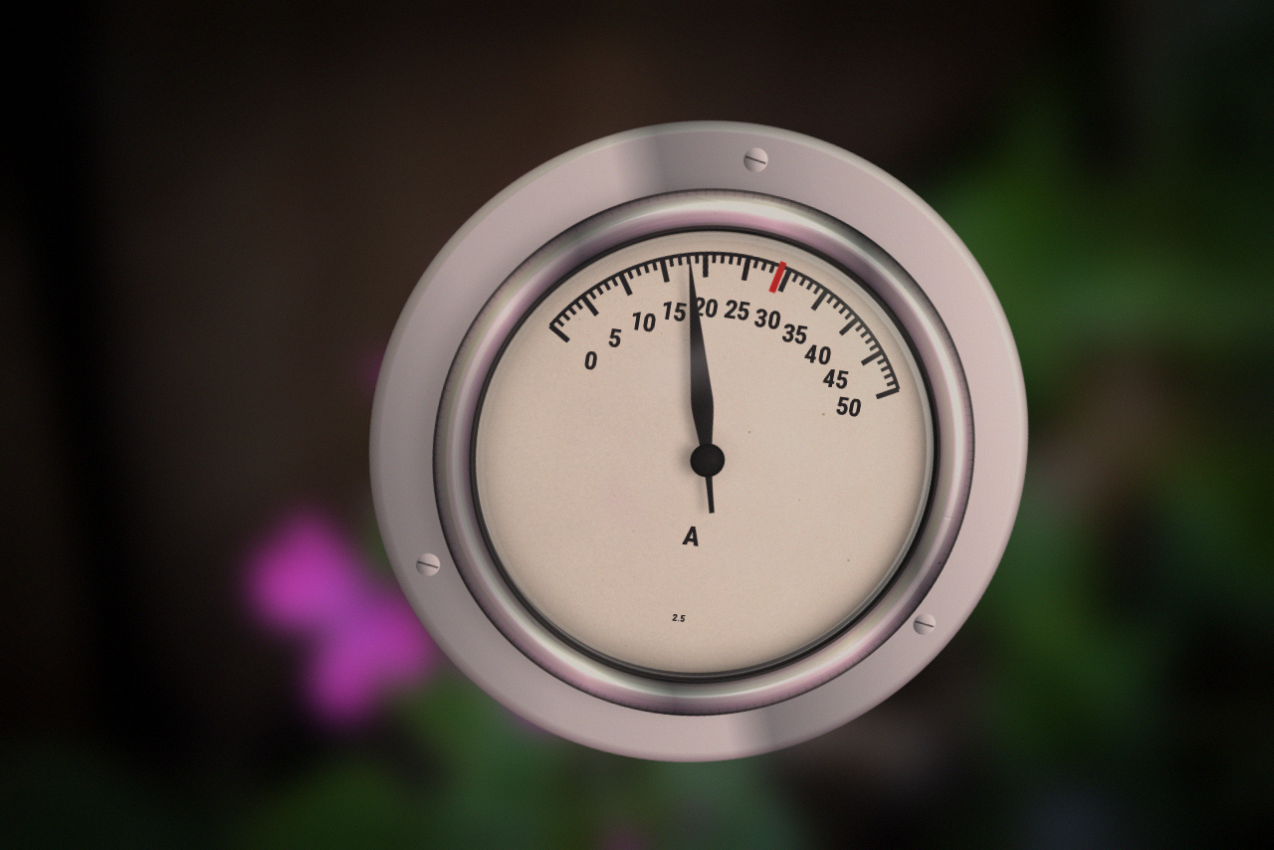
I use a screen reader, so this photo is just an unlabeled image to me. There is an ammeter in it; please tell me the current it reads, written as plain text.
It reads 18 A
